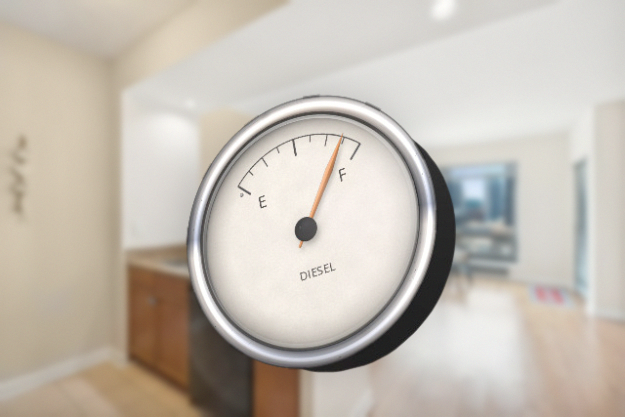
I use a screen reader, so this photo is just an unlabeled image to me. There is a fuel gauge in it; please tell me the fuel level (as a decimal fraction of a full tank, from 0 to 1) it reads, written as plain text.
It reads 0.875
